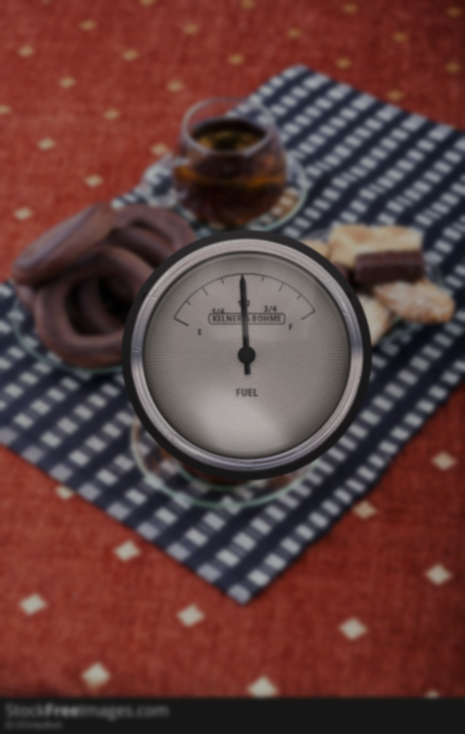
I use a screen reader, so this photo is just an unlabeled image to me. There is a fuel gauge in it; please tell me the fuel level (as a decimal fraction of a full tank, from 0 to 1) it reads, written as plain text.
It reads 0.5
